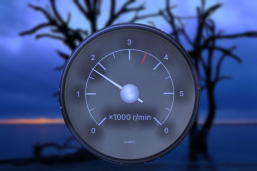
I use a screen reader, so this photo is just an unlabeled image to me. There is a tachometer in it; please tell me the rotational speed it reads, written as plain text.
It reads 1750 rpm
